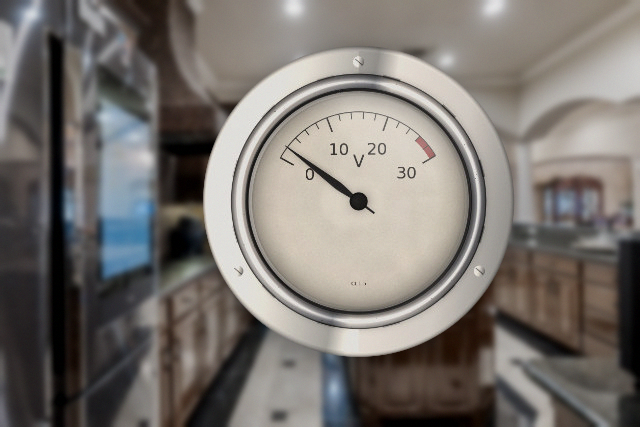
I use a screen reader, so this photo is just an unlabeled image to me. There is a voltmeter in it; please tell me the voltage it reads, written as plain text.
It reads 2 V
